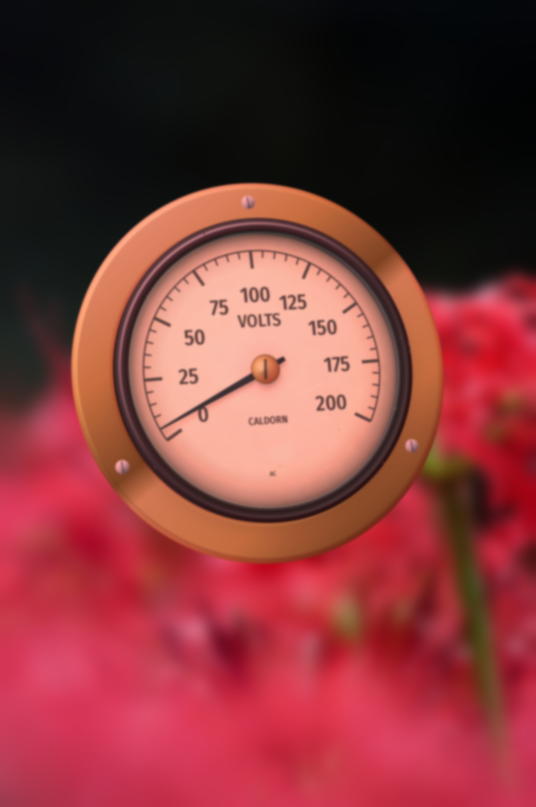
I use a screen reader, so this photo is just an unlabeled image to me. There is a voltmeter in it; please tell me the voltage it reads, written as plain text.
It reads 5 V
